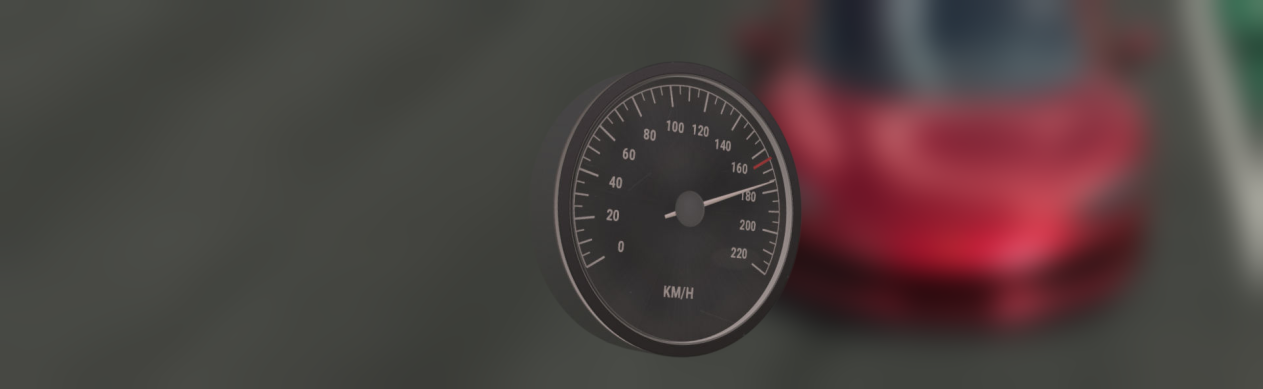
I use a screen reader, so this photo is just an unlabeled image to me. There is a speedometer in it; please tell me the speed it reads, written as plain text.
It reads 175 km/h
